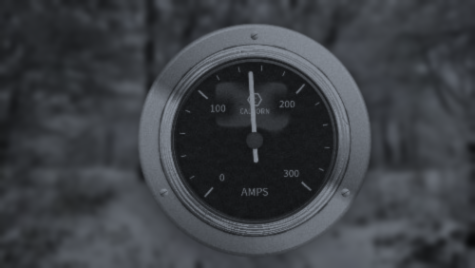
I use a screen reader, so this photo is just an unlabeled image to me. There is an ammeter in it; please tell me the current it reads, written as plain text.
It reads 150 A
